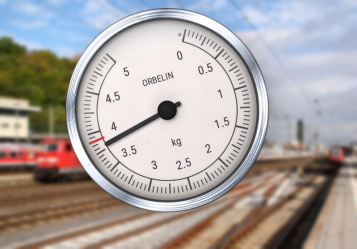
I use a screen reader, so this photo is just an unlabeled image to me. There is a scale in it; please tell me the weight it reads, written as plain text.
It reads 3.8 kg
